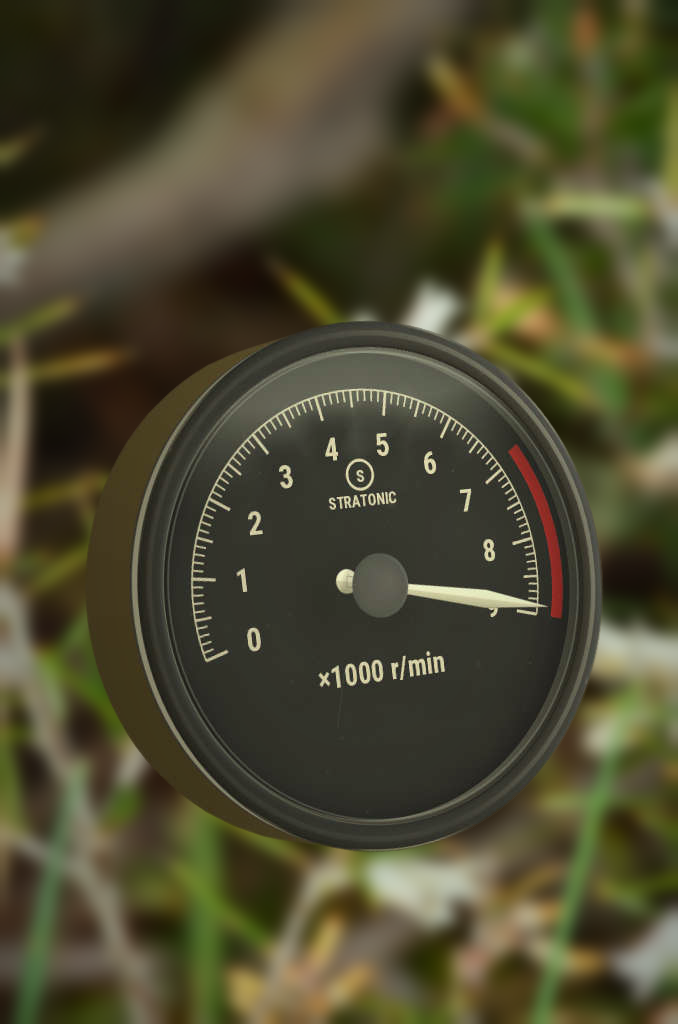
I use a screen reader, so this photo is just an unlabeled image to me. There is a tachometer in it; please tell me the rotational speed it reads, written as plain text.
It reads 8900 rpm
